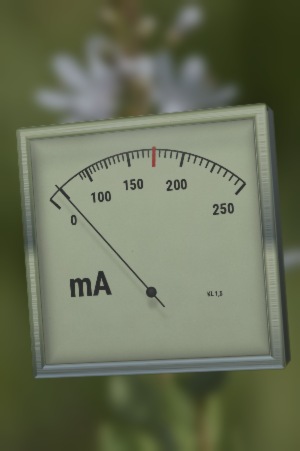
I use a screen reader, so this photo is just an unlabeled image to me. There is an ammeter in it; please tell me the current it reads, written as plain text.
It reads 50 mA
